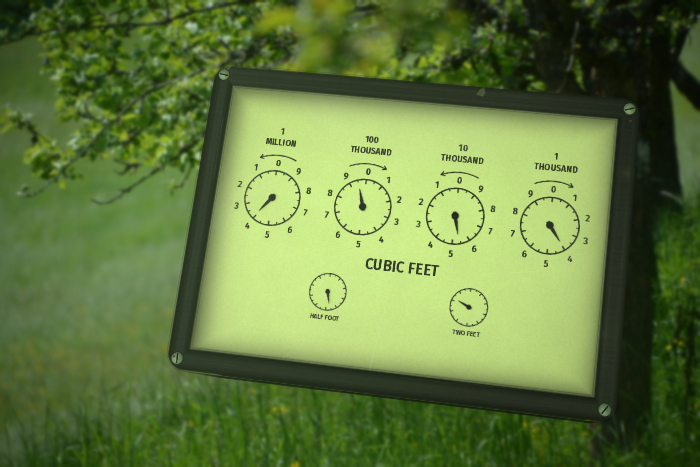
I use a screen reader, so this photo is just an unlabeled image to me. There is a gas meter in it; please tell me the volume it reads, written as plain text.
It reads 395400 ft³
